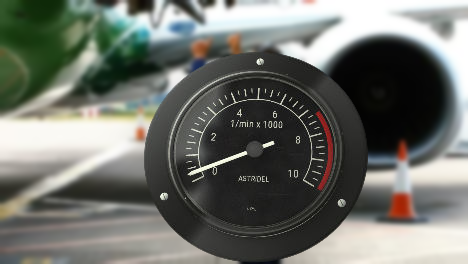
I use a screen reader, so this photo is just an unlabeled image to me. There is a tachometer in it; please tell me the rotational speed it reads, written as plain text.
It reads 250 rpm
